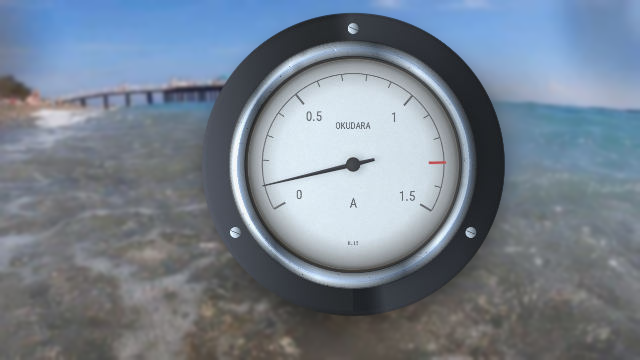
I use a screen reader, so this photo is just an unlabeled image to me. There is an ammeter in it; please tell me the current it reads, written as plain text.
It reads 0.1 A
